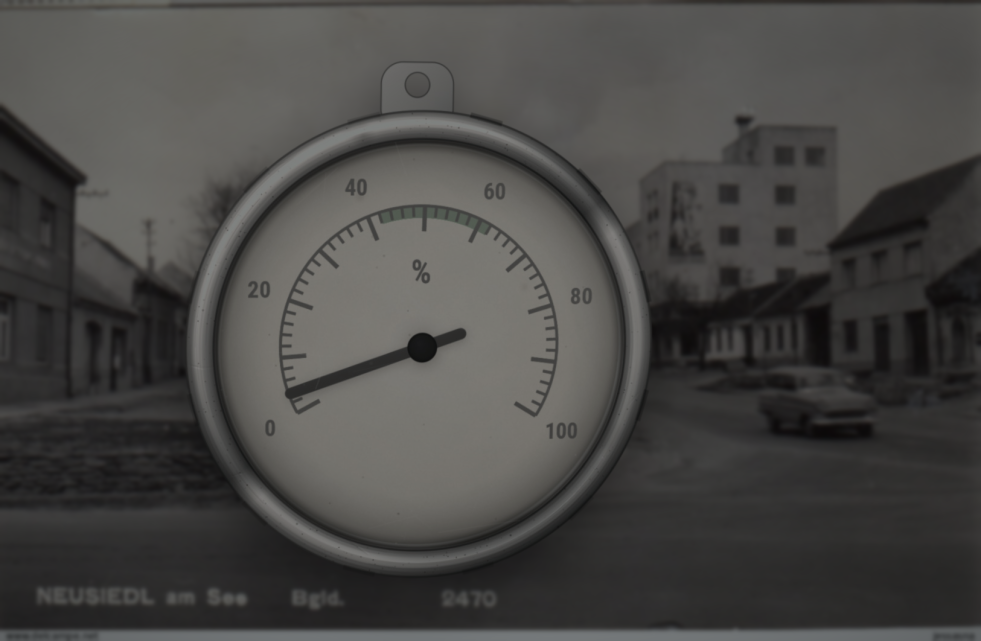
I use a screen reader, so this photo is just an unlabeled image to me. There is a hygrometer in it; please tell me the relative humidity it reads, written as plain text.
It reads 4 %
